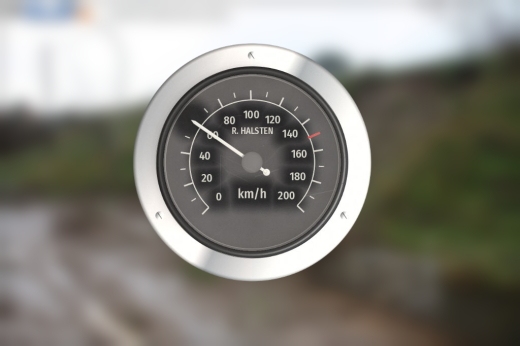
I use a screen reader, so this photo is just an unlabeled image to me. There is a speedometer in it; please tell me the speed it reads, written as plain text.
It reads 60 km/h
